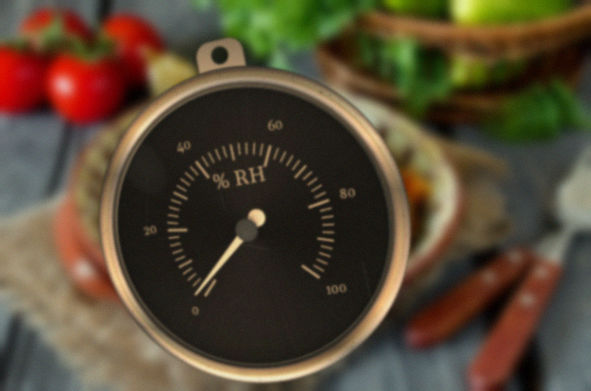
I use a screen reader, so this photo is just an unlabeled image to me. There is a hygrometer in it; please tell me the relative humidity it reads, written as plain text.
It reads 2 %
